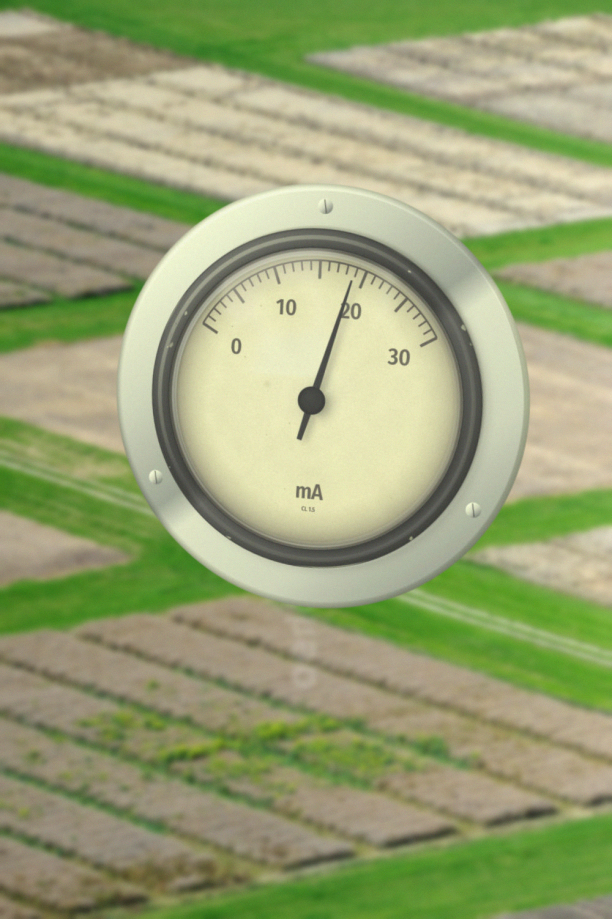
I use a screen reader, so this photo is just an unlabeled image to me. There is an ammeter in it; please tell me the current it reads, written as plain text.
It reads 19 mA
